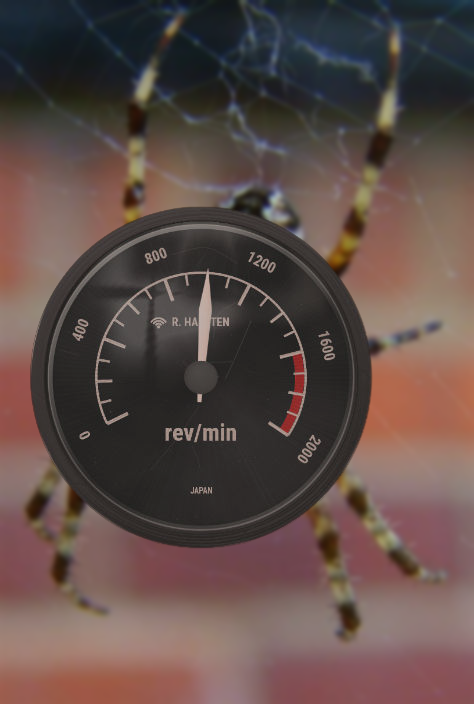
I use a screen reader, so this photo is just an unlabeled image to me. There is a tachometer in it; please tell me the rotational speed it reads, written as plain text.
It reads 1000 rpm
